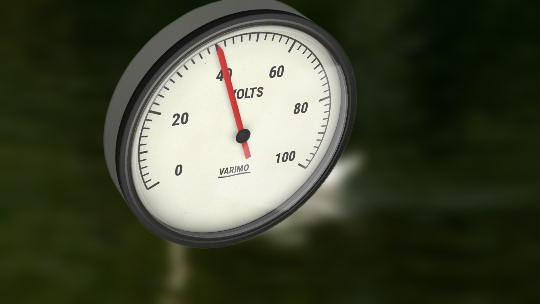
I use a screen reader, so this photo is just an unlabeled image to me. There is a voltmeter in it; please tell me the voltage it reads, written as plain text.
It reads 40 V
